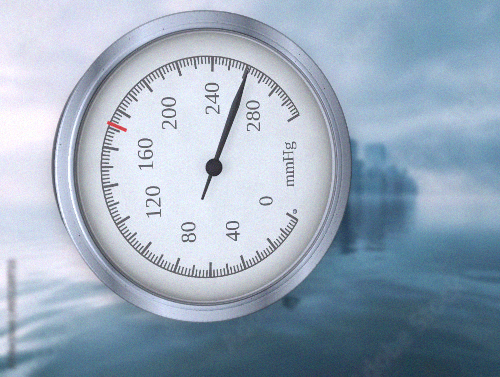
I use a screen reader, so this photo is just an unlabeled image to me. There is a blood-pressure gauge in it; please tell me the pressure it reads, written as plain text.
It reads 260 mmHg
